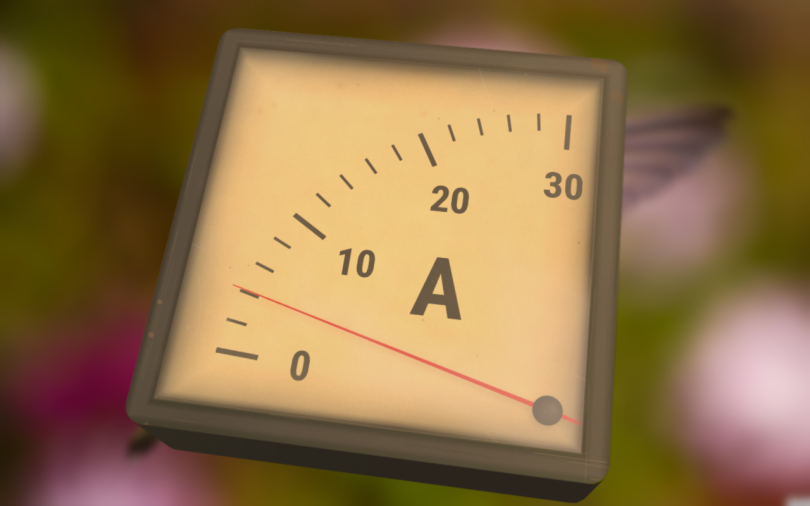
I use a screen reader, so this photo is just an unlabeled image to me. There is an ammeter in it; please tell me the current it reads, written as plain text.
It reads 4 A
